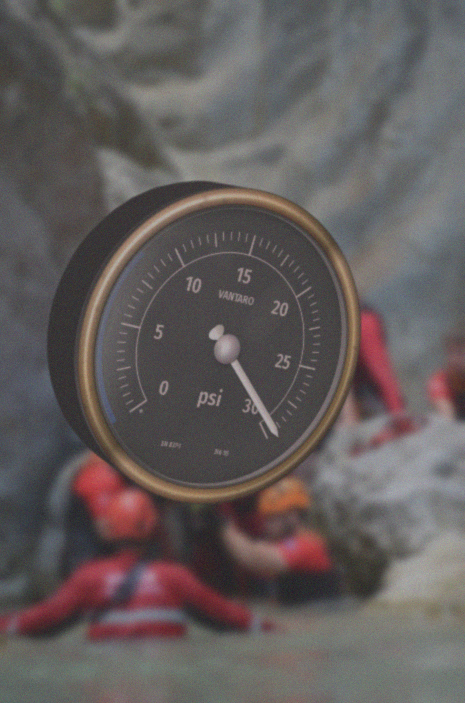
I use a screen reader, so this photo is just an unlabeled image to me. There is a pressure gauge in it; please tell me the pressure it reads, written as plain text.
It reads 29.5 psi
